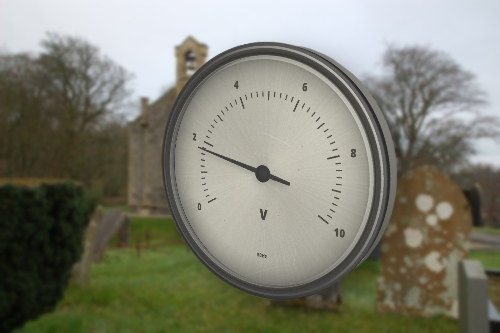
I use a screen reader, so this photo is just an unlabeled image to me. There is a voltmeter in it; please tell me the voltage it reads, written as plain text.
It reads 1.8 V
